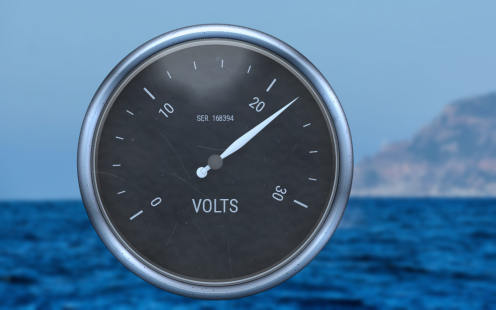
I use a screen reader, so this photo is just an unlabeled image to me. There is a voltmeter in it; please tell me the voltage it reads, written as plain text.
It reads 22 V
